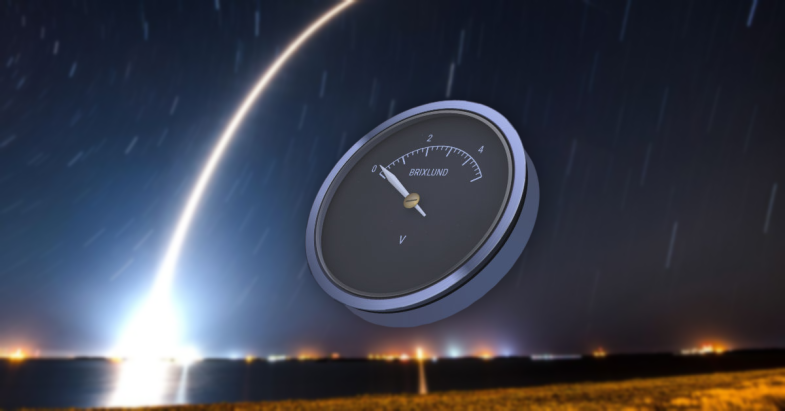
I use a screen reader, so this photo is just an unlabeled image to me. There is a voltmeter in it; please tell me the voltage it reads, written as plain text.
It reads 0.2 V
